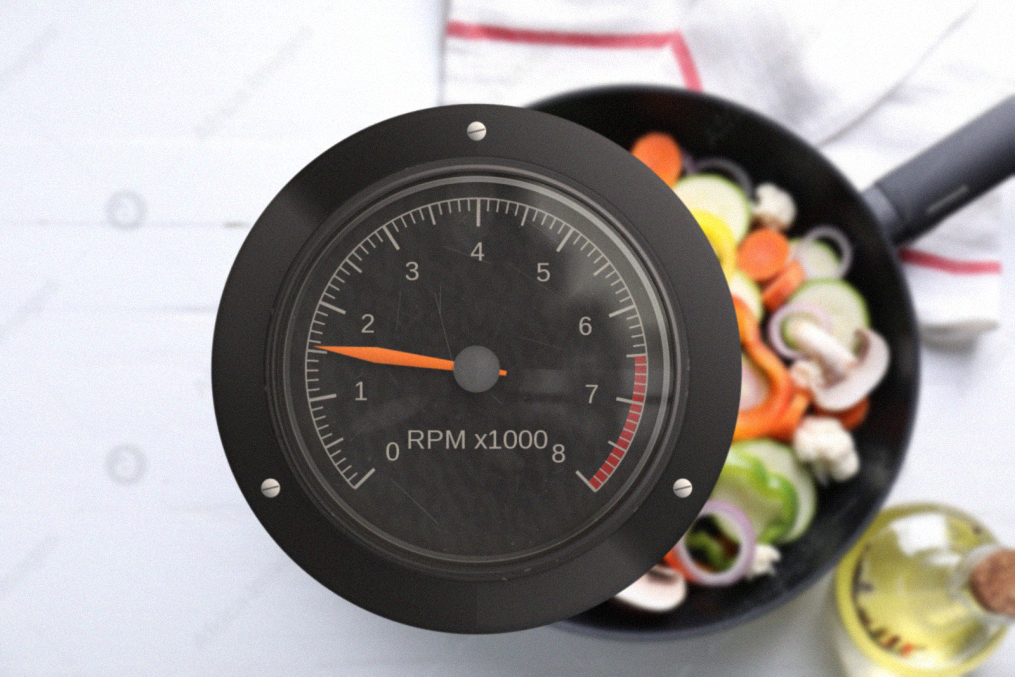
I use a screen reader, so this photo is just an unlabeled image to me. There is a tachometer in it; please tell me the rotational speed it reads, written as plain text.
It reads 1550 rpm
